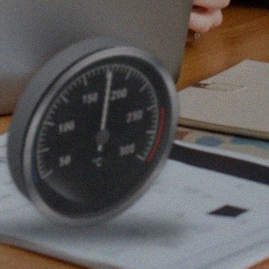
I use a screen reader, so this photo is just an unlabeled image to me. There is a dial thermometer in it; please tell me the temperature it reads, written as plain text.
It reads 175 °C
